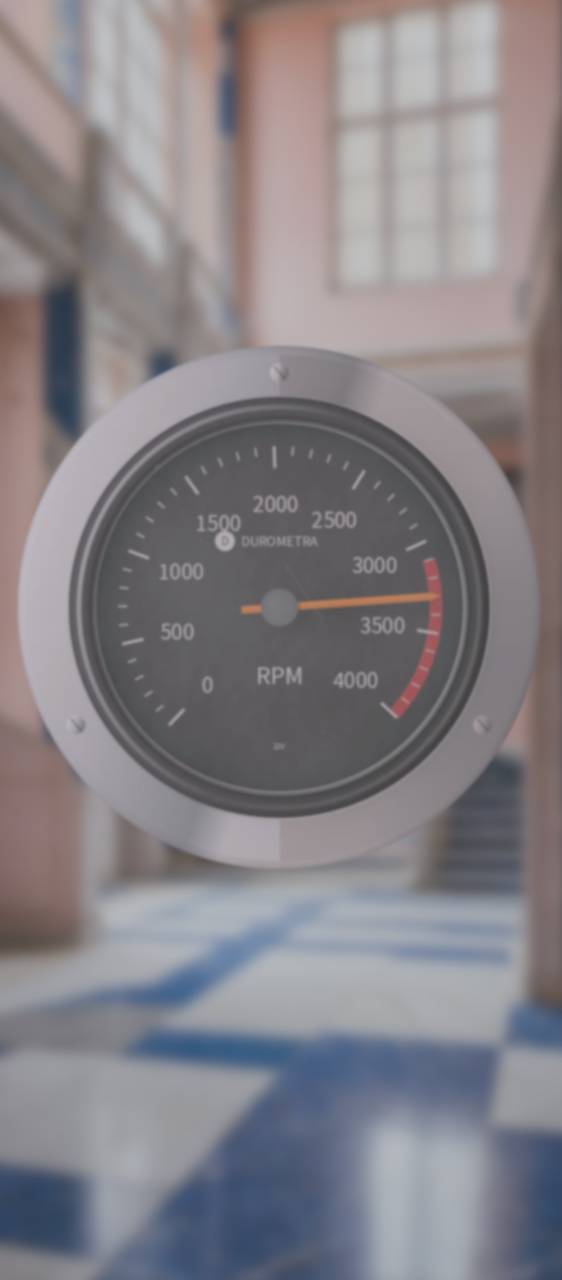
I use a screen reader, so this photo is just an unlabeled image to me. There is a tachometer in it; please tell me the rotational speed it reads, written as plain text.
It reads 3300 rpm
